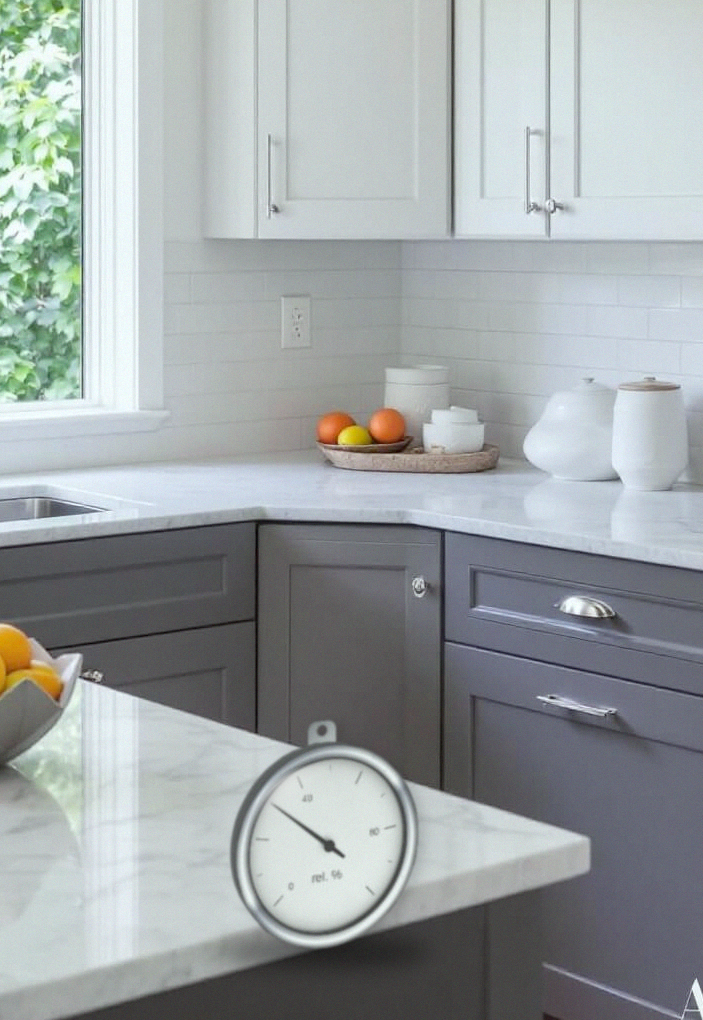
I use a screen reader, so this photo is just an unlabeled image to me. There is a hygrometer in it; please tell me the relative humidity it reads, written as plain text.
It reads 30 %
